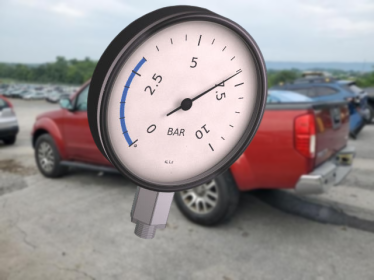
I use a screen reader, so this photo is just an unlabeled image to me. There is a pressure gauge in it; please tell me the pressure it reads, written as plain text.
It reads 7 bar
